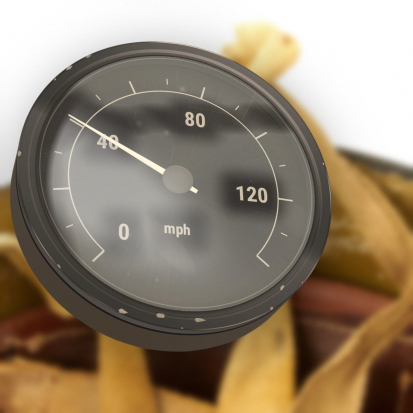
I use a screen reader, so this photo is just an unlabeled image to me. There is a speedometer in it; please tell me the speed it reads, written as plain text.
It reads 40 mph
